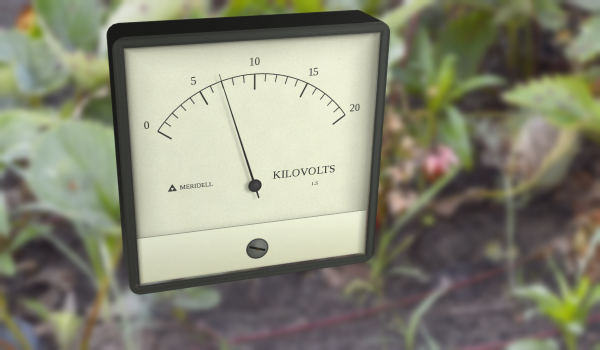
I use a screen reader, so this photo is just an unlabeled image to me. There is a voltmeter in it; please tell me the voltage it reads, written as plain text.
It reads 7 kV
